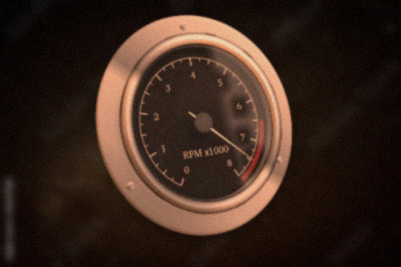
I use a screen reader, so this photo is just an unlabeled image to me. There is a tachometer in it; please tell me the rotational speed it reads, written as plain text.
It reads 7500 rpm
